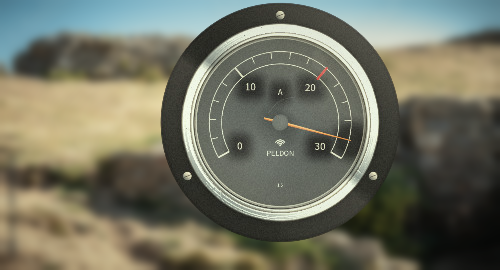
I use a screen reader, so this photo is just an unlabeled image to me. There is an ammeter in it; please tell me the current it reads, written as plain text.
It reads 28 A
